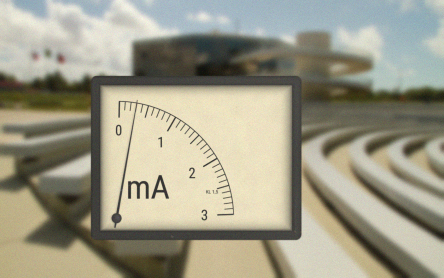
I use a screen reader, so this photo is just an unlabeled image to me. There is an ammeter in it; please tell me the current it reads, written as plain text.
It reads 0.3 mA
